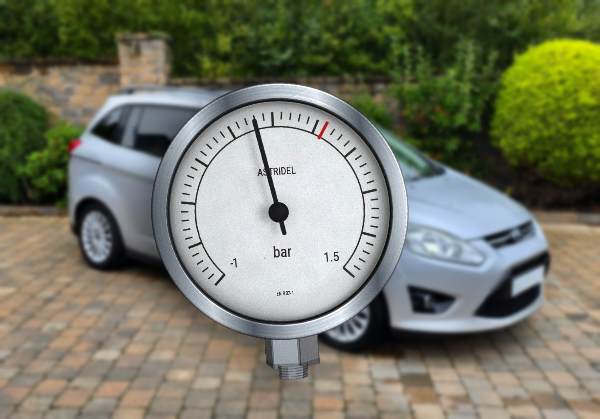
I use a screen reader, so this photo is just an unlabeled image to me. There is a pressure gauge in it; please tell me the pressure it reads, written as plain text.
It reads 0.15 bar
